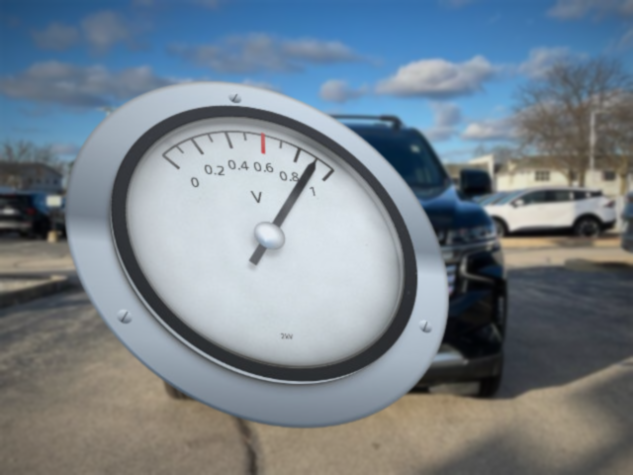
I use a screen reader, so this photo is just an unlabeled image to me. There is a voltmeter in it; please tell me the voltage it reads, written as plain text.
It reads 0.9 V
